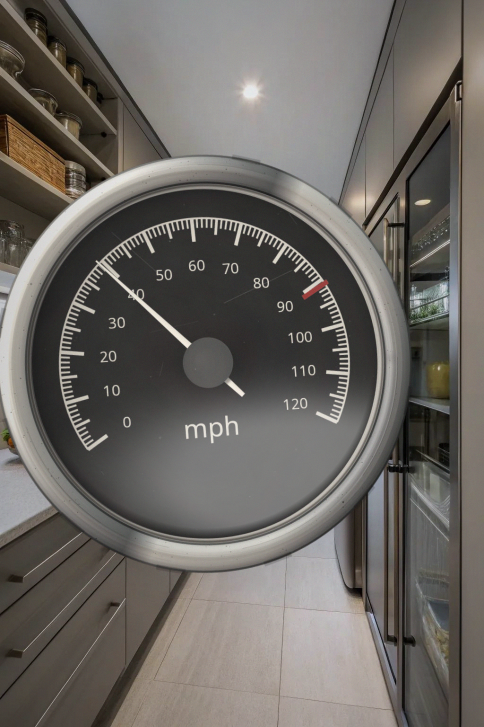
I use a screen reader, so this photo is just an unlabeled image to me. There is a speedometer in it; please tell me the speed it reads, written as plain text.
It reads 39 mph
